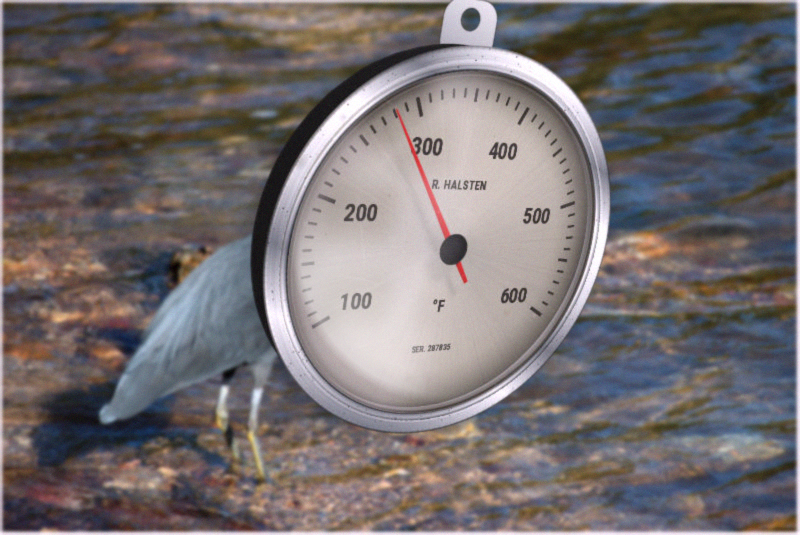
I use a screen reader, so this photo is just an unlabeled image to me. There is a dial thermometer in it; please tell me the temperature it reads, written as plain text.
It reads 280 °F
